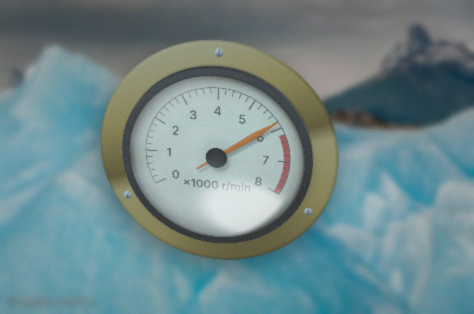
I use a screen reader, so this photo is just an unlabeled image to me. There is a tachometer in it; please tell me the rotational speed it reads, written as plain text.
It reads 5800 rpm
